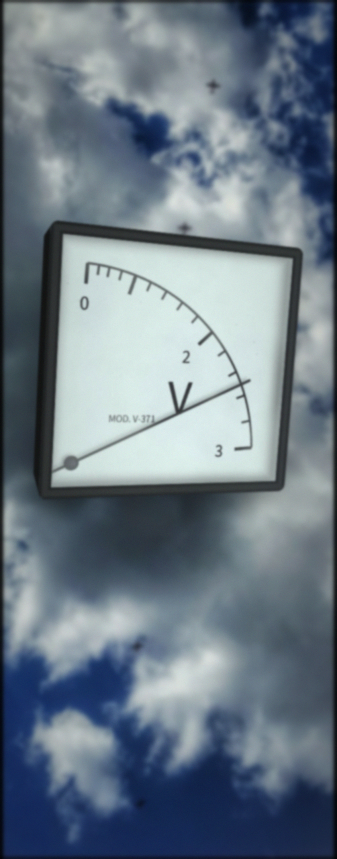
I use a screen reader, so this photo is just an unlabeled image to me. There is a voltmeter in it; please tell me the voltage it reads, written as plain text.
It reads 2.5 V
